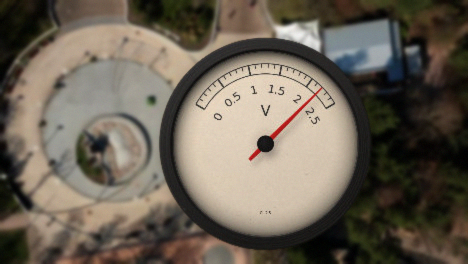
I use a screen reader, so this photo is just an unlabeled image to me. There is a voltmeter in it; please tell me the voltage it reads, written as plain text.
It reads 2.2 V
